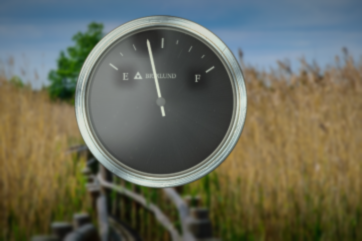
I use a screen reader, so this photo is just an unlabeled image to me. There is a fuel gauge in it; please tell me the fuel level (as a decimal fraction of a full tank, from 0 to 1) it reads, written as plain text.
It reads 0.375
